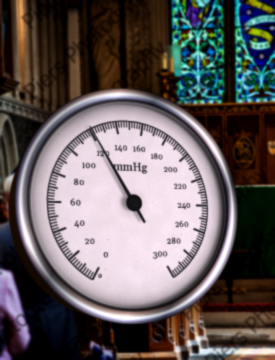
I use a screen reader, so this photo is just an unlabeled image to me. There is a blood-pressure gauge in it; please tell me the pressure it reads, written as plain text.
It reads 120 mmHg
